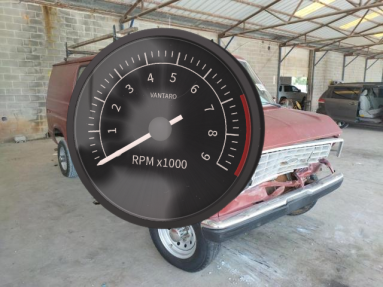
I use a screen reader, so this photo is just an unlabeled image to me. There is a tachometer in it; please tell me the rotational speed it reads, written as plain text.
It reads 0 rpm
